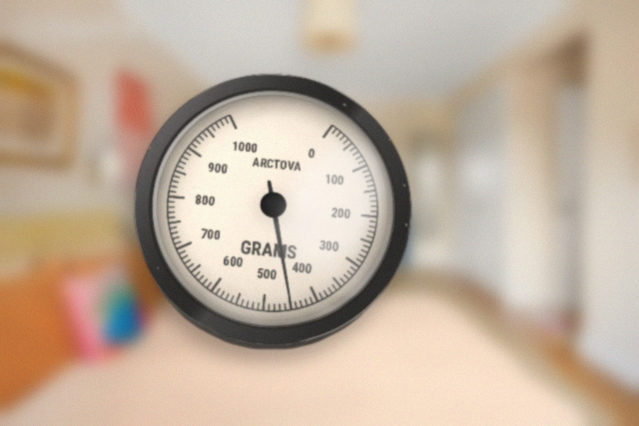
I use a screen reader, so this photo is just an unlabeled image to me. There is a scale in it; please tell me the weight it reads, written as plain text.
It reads 450 g
